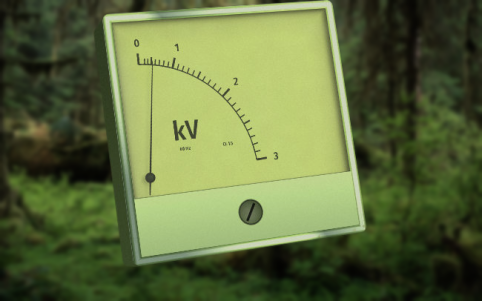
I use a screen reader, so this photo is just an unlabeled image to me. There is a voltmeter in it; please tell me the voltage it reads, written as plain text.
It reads 0.5 kV
